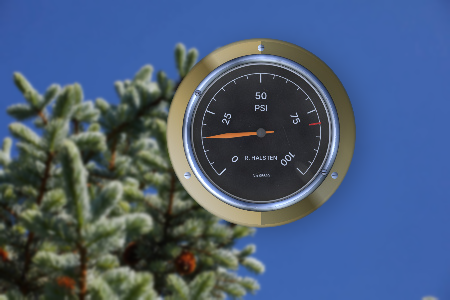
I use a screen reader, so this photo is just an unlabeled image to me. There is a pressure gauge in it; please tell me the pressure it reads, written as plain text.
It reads 15 psi
